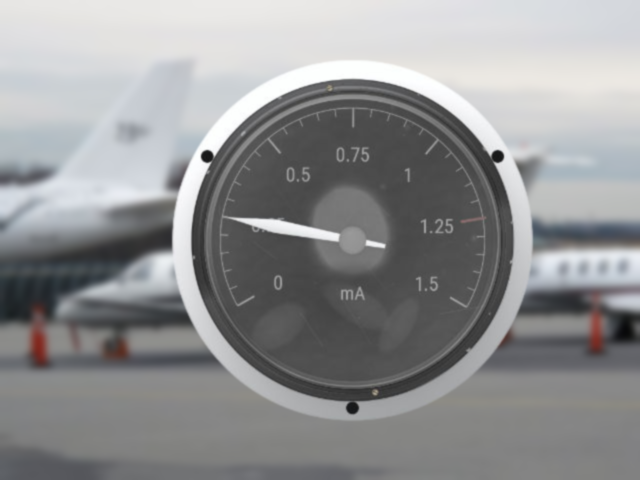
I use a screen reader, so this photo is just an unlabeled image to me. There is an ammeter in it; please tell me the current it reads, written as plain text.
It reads 0.25 mA
